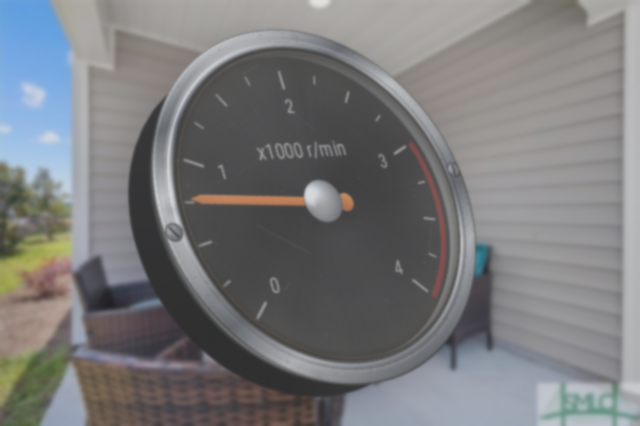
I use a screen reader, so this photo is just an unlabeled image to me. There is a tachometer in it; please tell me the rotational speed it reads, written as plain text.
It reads 750 rpm
